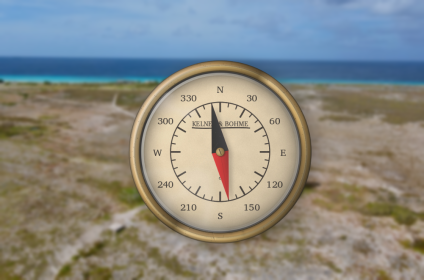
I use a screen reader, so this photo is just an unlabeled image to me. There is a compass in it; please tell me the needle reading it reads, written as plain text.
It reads 170 °
